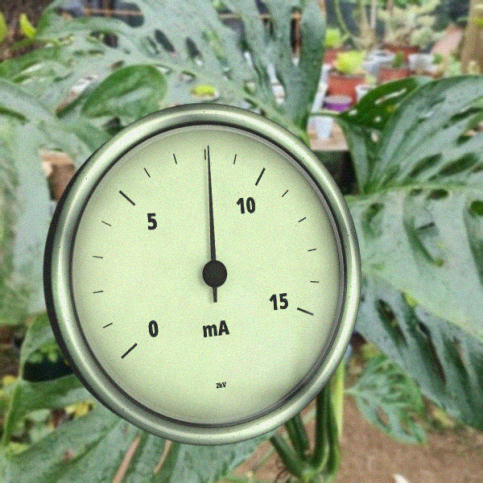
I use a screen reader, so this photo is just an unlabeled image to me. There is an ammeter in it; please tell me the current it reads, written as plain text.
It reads 8 mA
